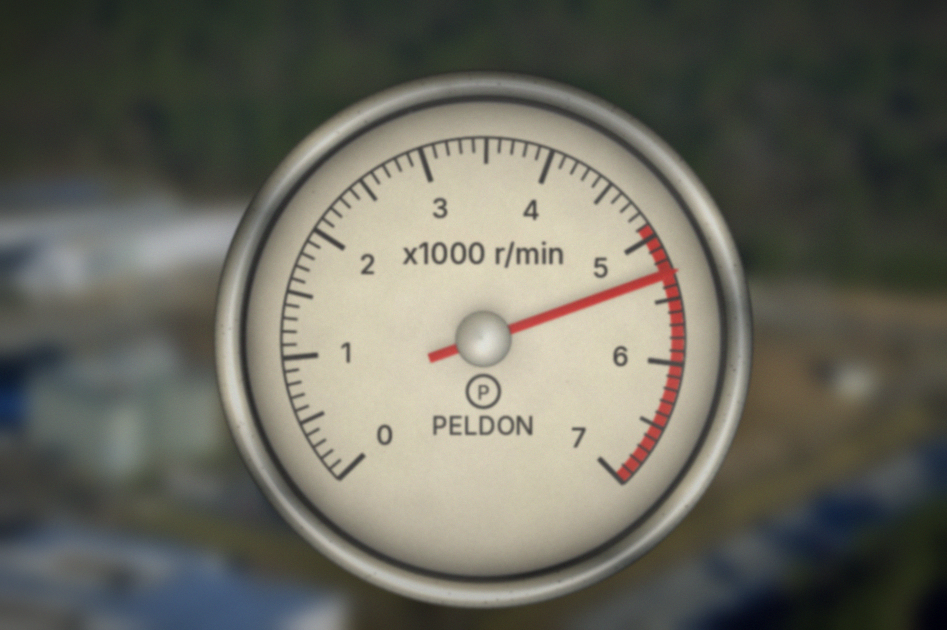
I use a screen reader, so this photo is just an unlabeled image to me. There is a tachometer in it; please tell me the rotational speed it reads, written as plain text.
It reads 5300 rpm
